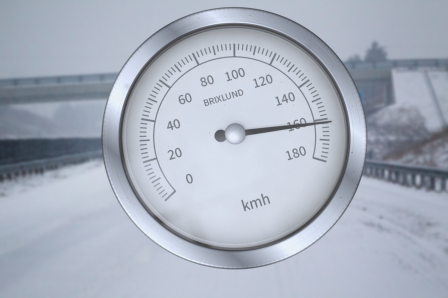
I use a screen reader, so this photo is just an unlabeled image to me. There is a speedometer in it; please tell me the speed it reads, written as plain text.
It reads 162 km/h
